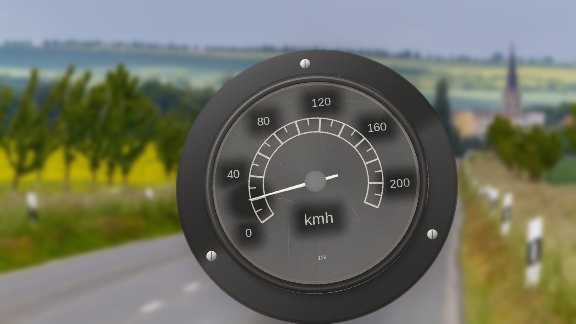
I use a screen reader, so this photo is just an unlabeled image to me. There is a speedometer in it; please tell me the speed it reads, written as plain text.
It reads 20 km/h
